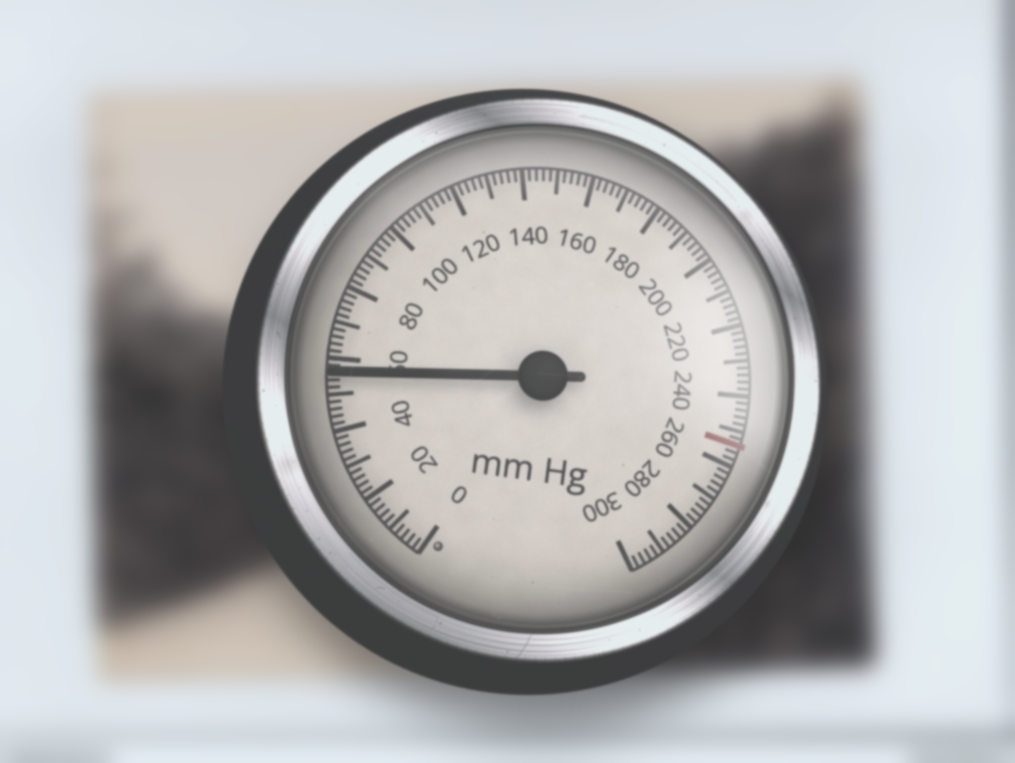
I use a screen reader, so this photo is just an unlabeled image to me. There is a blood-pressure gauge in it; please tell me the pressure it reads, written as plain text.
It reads 56 mmHg
